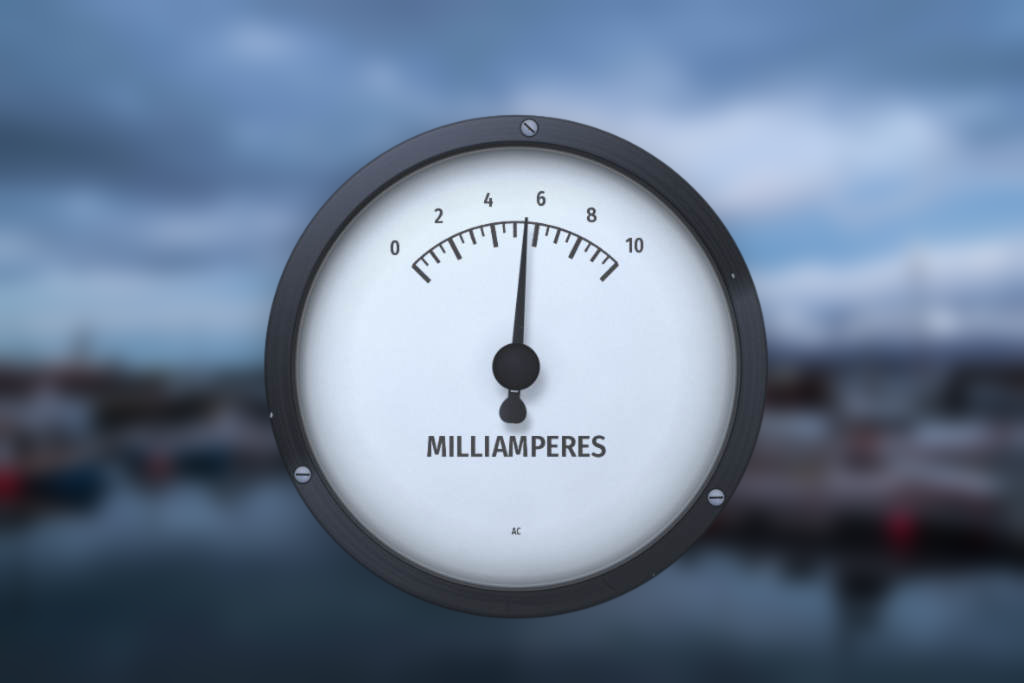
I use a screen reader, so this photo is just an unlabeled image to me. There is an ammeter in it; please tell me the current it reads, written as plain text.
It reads 5.5 mA
